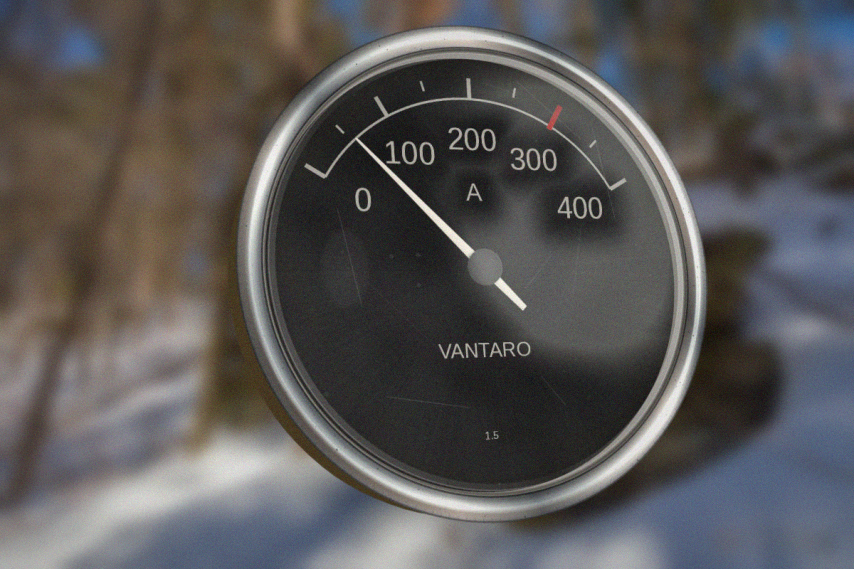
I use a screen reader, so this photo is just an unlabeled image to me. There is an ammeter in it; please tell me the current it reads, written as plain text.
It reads 50 A
